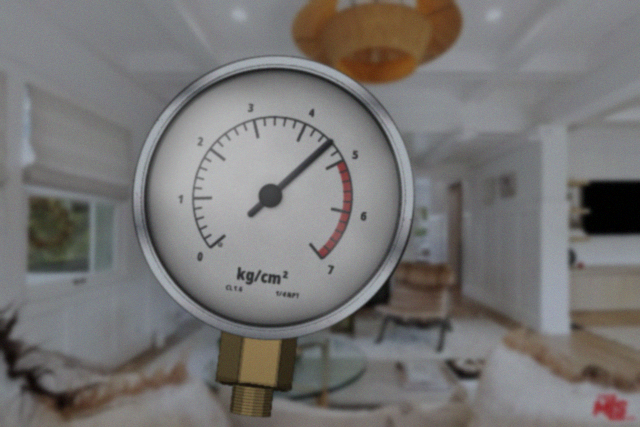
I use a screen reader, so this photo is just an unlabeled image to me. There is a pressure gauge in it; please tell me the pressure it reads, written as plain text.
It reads 4.6 kg/cm²
